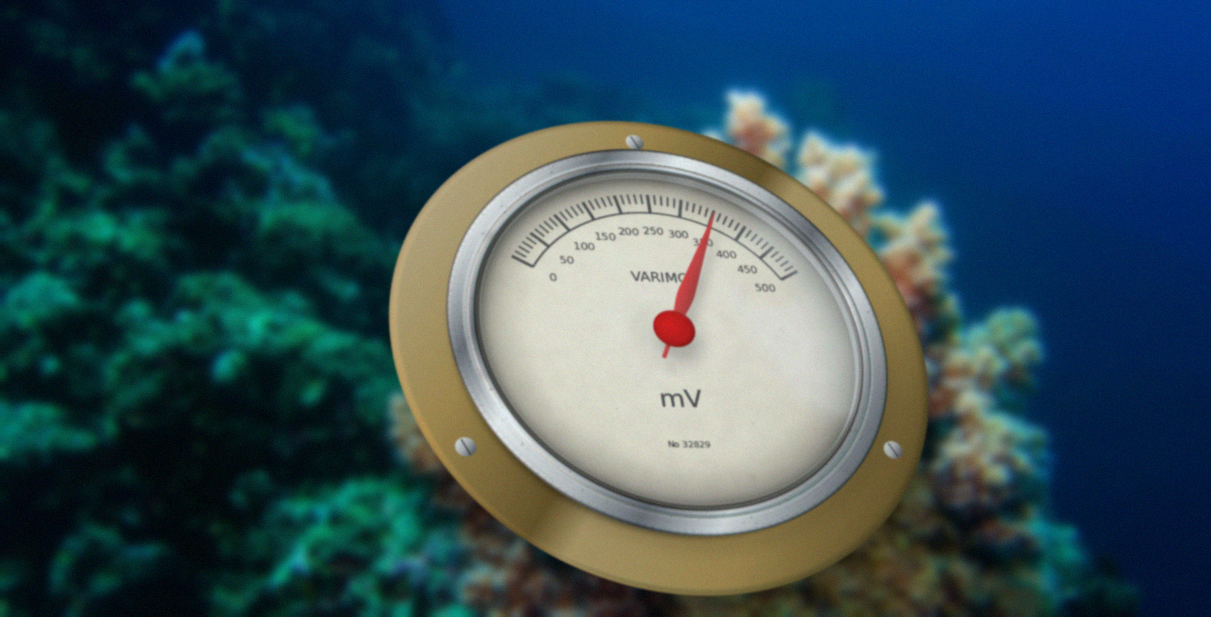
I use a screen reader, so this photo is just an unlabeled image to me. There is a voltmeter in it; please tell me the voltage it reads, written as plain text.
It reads 350 mV
